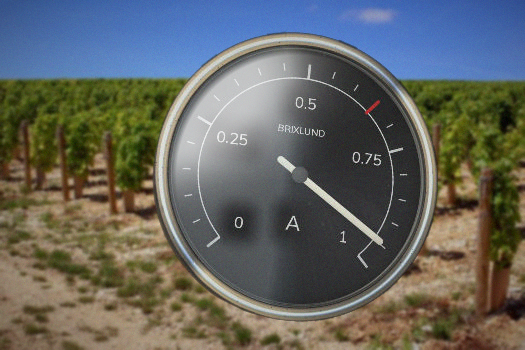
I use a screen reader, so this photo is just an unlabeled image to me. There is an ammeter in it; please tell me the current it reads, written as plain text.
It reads 0.95 A
